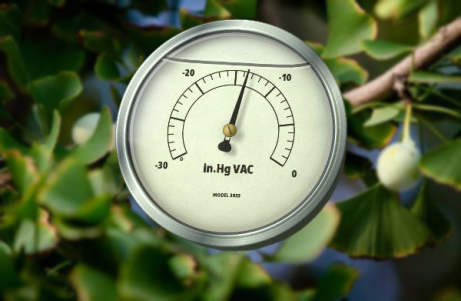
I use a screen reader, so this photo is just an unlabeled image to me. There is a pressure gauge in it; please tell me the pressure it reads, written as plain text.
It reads -13.5 inHg
